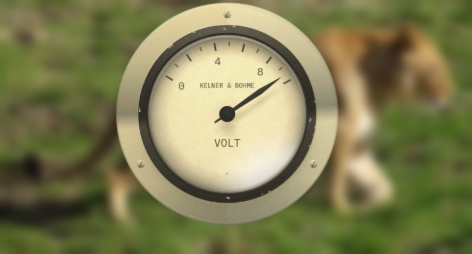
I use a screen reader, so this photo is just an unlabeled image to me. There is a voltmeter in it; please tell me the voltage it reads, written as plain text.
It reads 9.5 V
